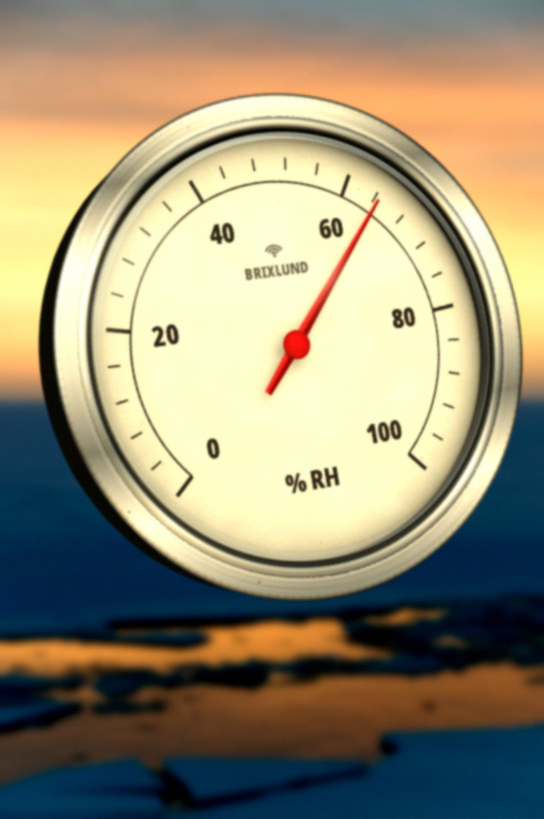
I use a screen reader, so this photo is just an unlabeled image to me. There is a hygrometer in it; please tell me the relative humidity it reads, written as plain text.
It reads 64 %
